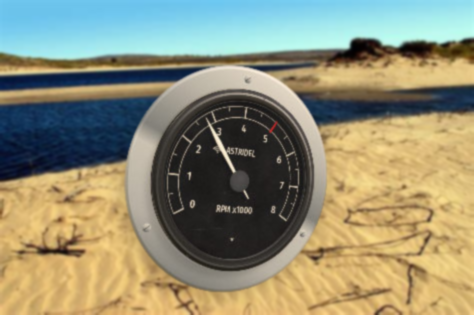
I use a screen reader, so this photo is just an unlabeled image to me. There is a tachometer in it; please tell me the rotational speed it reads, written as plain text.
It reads 2750 rpm
